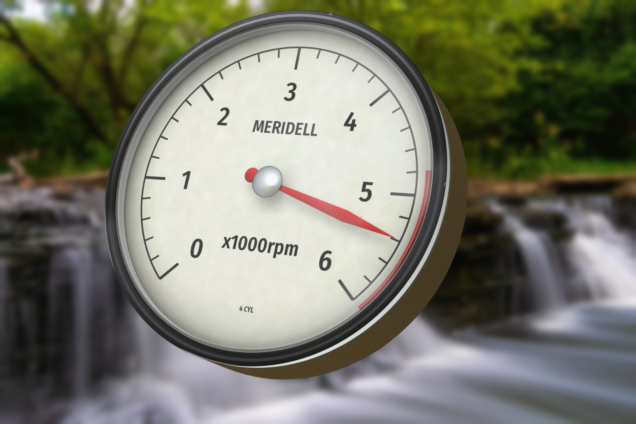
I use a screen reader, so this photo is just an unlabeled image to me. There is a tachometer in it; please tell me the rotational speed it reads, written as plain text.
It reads 5400 rpm
